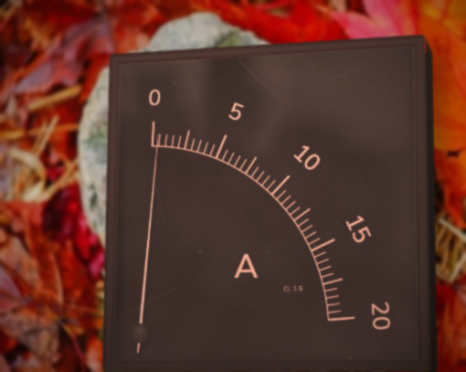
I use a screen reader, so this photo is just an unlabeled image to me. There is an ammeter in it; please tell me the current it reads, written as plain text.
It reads 0.5 A
